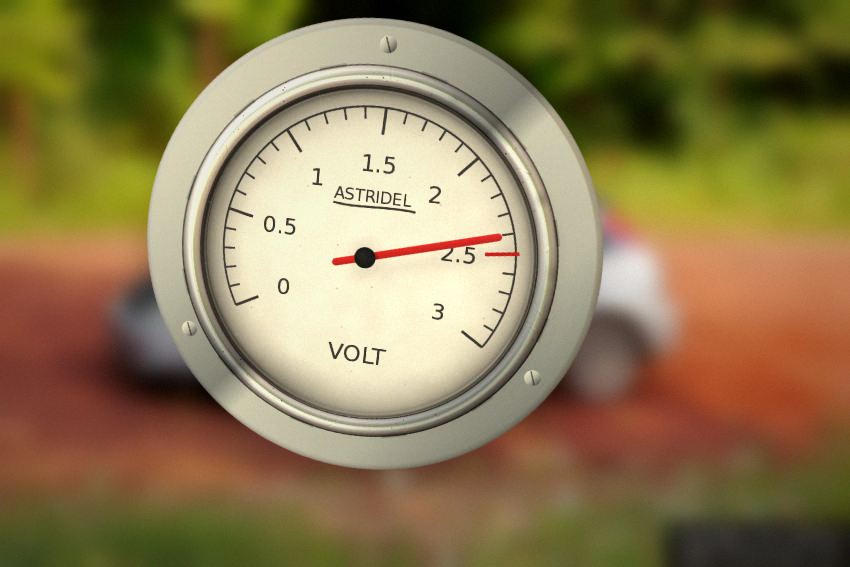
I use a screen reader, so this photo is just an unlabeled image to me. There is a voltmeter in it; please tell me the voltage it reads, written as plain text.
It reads 2.4 V
